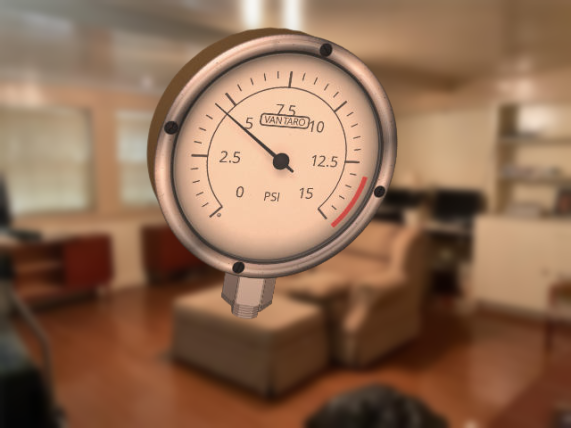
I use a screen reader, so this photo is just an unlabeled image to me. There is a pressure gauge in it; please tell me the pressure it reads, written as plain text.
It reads 4.5 psi
